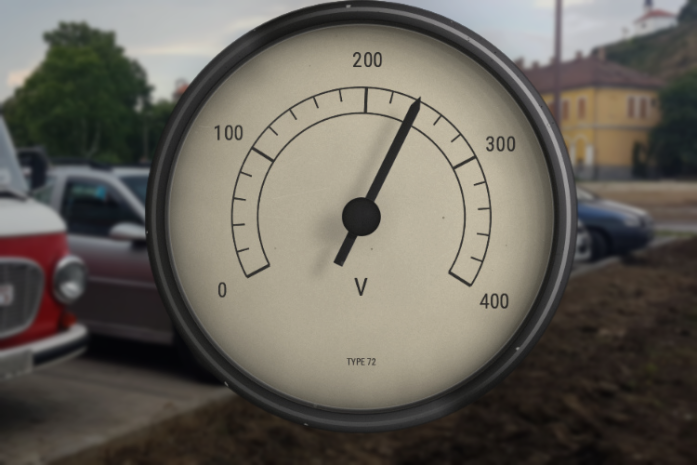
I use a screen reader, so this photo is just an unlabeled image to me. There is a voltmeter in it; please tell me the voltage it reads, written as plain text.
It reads 240 V
